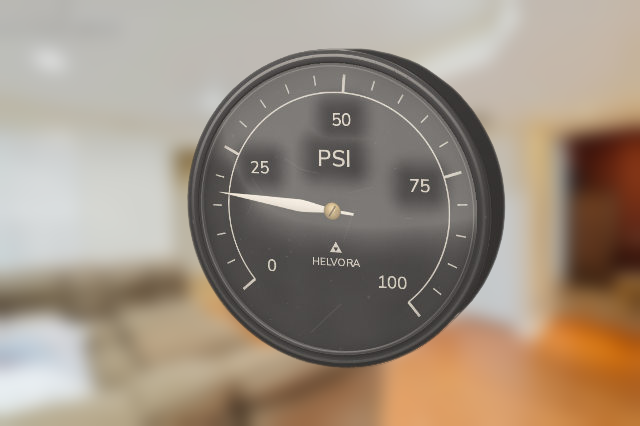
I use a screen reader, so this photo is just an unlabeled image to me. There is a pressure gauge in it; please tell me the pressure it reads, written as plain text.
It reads 17.5 psi
